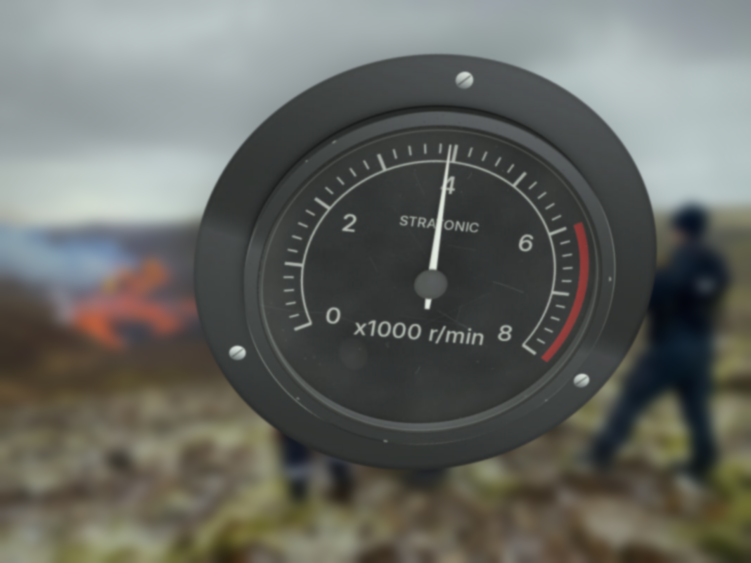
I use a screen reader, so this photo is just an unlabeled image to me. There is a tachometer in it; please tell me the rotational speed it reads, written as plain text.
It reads 3900 rpm
